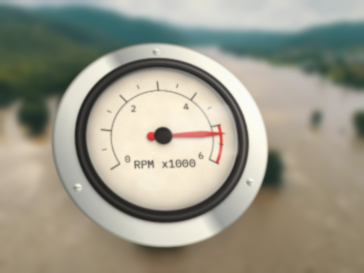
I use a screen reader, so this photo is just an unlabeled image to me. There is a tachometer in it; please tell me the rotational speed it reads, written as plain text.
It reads 5250 rpm
